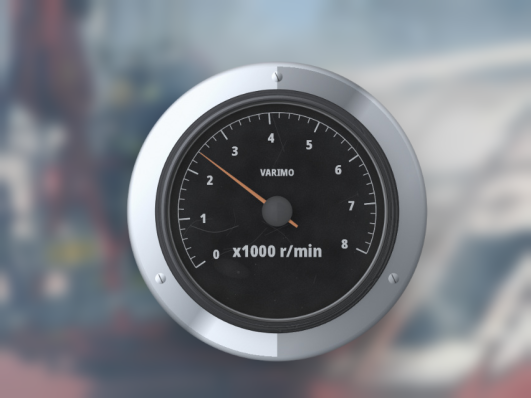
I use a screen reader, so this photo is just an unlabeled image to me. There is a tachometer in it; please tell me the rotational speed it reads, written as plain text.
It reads 2400 rpm
